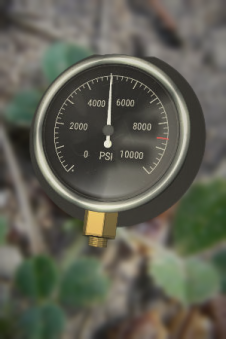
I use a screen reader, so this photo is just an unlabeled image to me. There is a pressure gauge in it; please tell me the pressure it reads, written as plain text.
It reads 5000 psi
